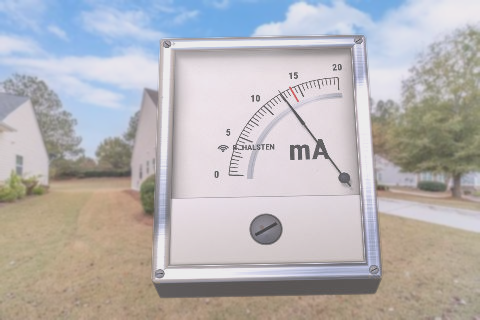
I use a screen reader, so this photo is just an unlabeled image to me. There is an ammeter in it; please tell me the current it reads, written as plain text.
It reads 12.5 mA
